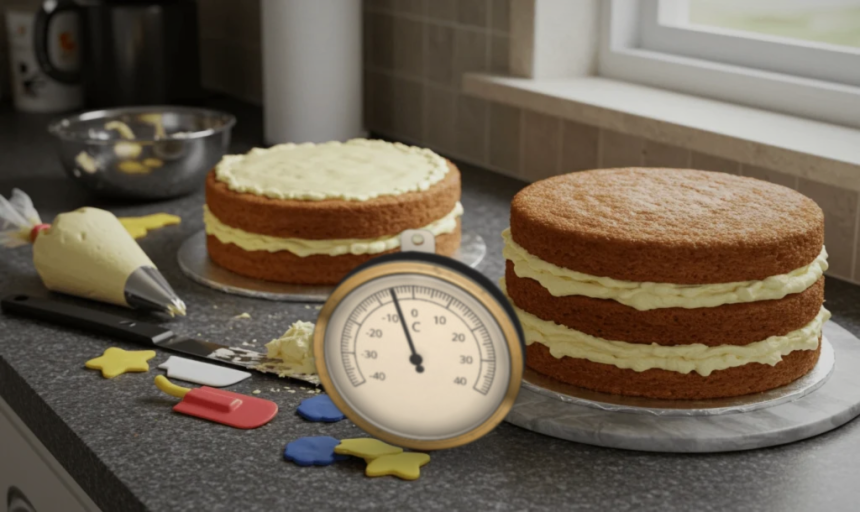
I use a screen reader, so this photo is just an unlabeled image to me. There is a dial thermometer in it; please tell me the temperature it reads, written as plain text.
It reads -5 °C
